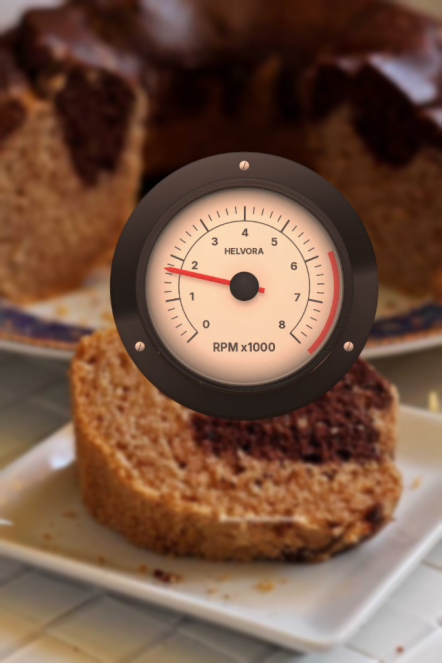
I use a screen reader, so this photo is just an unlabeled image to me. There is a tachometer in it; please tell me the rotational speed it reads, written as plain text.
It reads 1700 rpm
